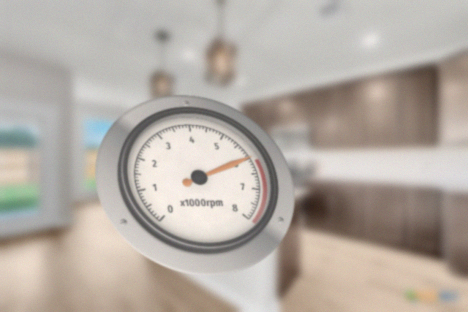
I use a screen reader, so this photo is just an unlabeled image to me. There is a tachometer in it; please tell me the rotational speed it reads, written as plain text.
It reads 6000 rpm
